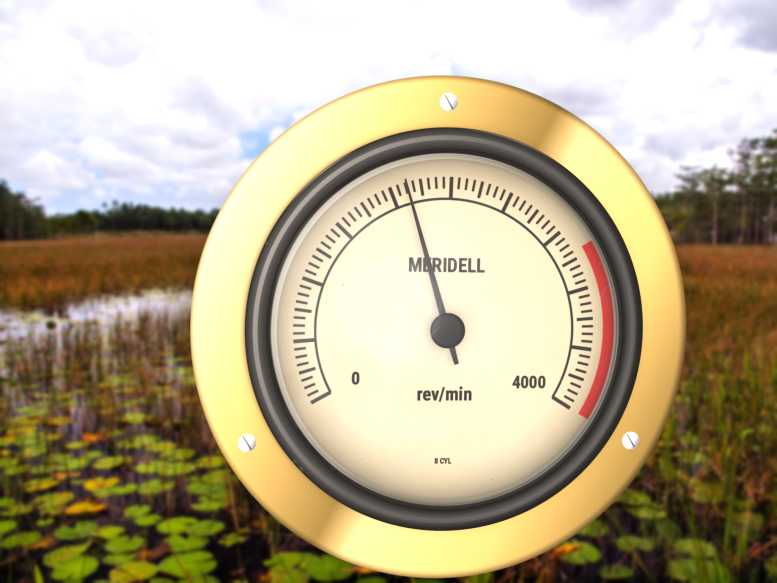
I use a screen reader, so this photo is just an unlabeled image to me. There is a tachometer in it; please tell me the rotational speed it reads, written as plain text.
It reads 1700 rpm
